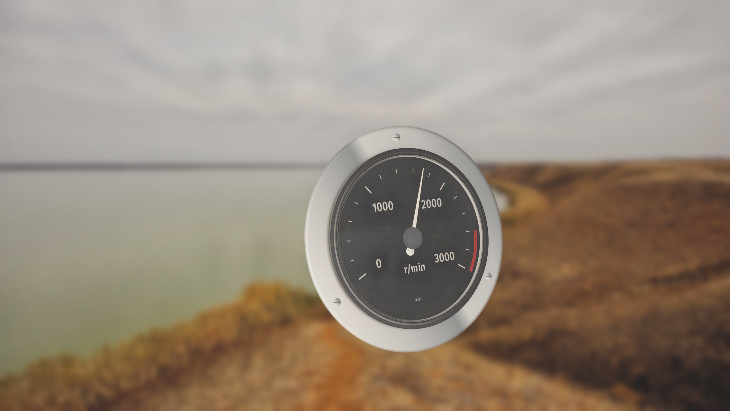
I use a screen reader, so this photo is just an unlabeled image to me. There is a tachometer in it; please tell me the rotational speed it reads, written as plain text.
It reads 1700 rpm
